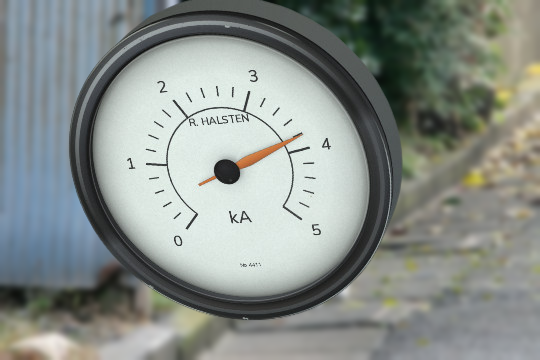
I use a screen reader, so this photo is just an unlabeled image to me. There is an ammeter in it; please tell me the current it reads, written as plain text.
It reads 3.8 kA
